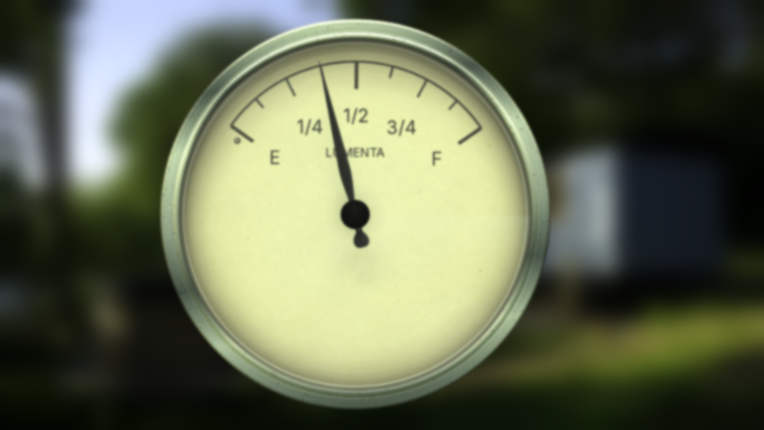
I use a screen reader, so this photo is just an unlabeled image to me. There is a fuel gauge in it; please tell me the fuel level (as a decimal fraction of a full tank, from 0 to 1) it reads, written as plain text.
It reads 0.375
